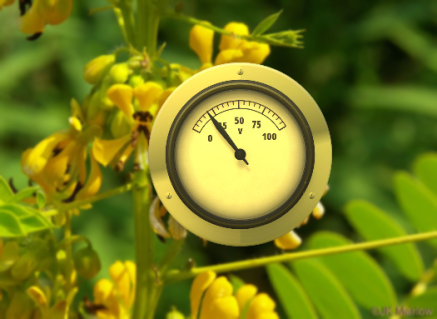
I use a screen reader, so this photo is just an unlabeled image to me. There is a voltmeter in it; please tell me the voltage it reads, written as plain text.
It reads 20 V
